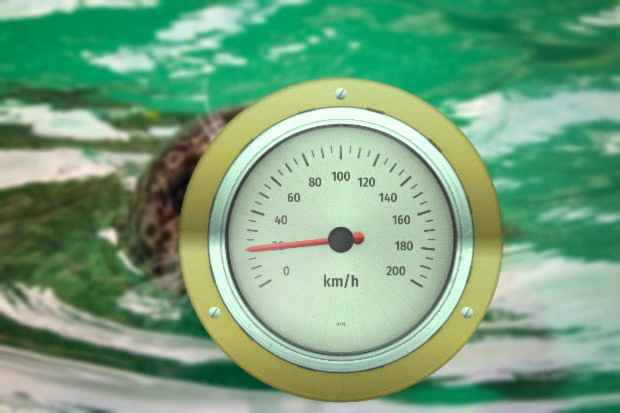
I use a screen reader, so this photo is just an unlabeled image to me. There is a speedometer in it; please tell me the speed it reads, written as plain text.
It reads 20 km/h
